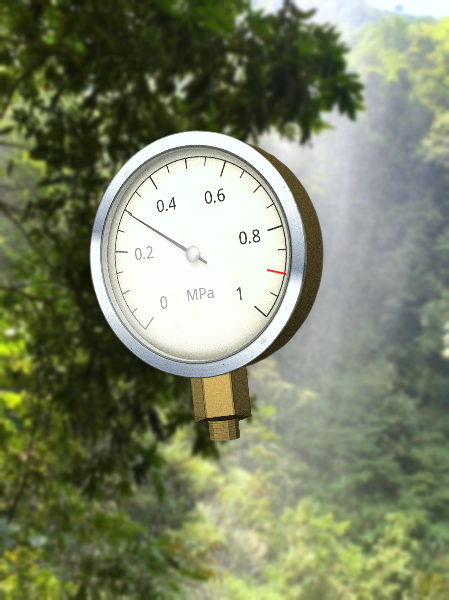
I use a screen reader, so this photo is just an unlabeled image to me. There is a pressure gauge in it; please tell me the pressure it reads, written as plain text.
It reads 0.3 MPa
